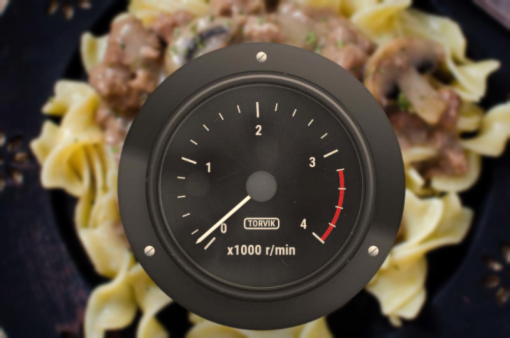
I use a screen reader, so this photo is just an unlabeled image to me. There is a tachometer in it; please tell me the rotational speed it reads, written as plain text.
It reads 100 rpm
